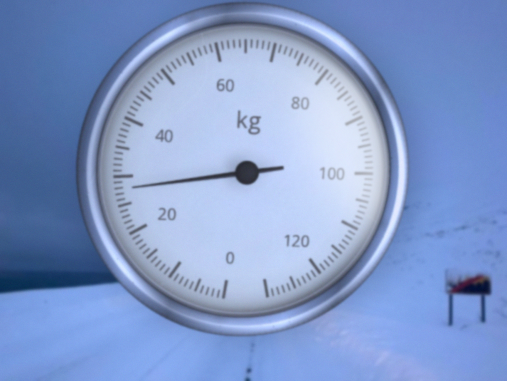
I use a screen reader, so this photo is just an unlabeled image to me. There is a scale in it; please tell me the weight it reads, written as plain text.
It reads 28 kg
